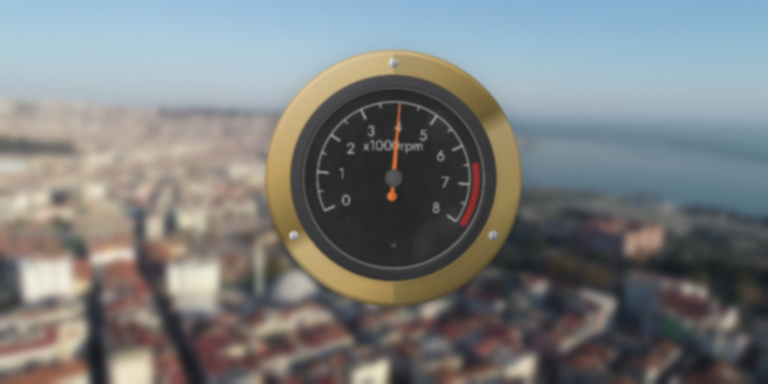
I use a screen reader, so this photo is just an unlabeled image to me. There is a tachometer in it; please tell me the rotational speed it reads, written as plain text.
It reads 4000 rpm
